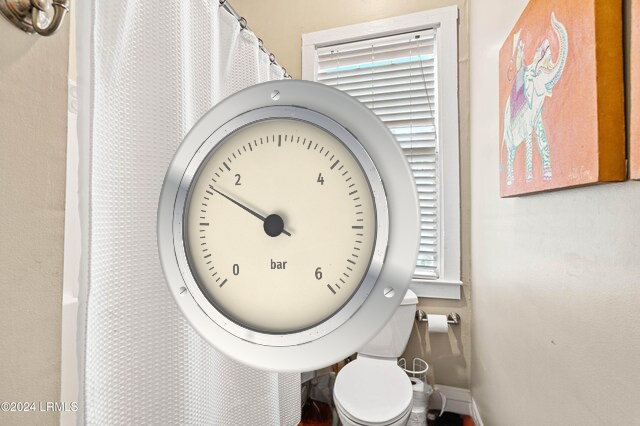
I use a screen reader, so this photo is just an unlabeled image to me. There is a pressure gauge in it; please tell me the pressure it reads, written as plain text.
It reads 1.6 bar
